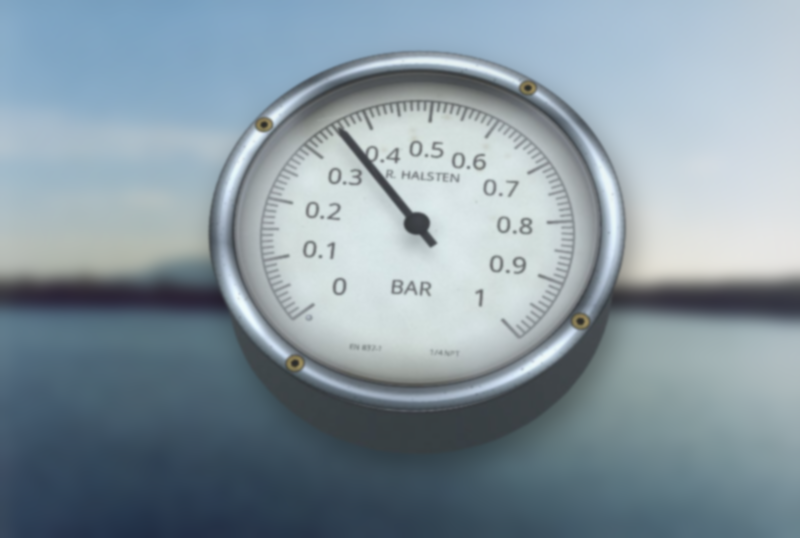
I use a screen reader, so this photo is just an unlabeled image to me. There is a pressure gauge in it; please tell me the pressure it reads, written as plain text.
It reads 0.35 bar
